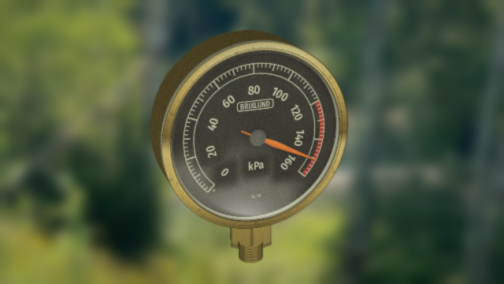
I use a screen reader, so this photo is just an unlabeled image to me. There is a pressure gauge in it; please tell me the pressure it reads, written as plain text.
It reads 150 kPa
